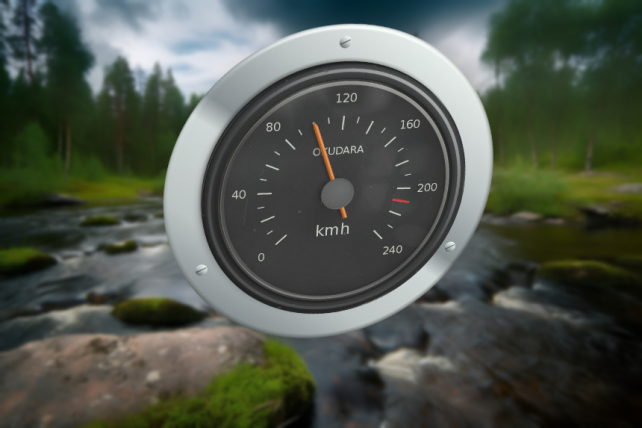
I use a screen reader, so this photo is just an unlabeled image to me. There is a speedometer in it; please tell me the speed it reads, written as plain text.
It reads 100 km/h
